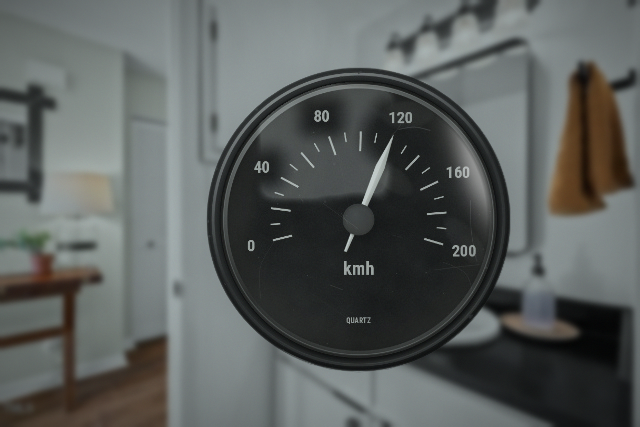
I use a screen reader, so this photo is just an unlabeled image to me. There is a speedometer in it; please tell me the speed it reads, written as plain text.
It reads 120 km/h
